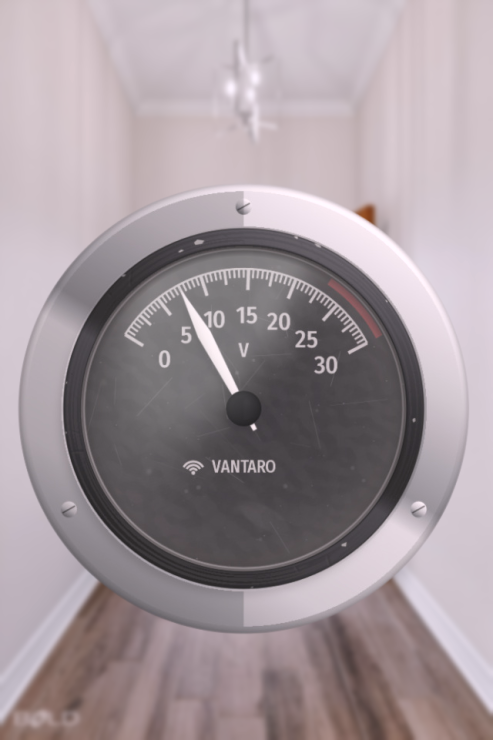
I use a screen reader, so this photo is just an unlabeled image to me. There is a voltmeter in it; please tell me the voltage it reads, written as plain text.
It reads 7.5 V
